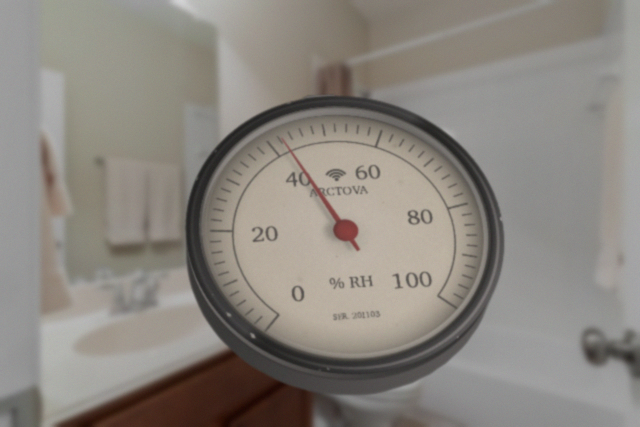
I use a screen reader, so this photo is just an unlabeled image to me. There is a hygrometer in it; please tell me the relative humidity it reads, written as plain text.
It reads 42 %
